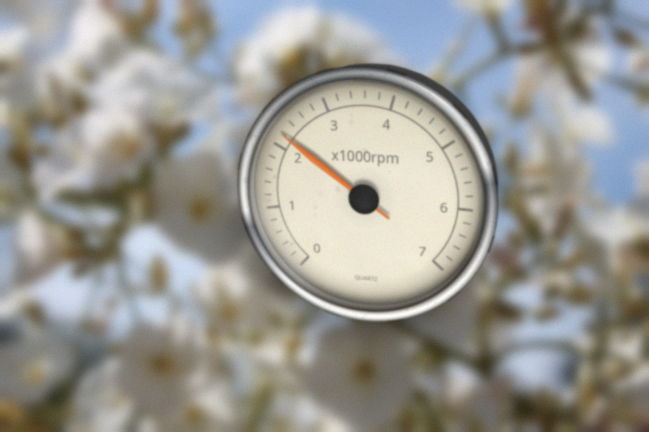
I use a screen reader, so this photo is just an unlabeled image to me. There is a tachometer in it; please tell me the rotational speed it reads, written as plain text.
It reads 2200 rpm
